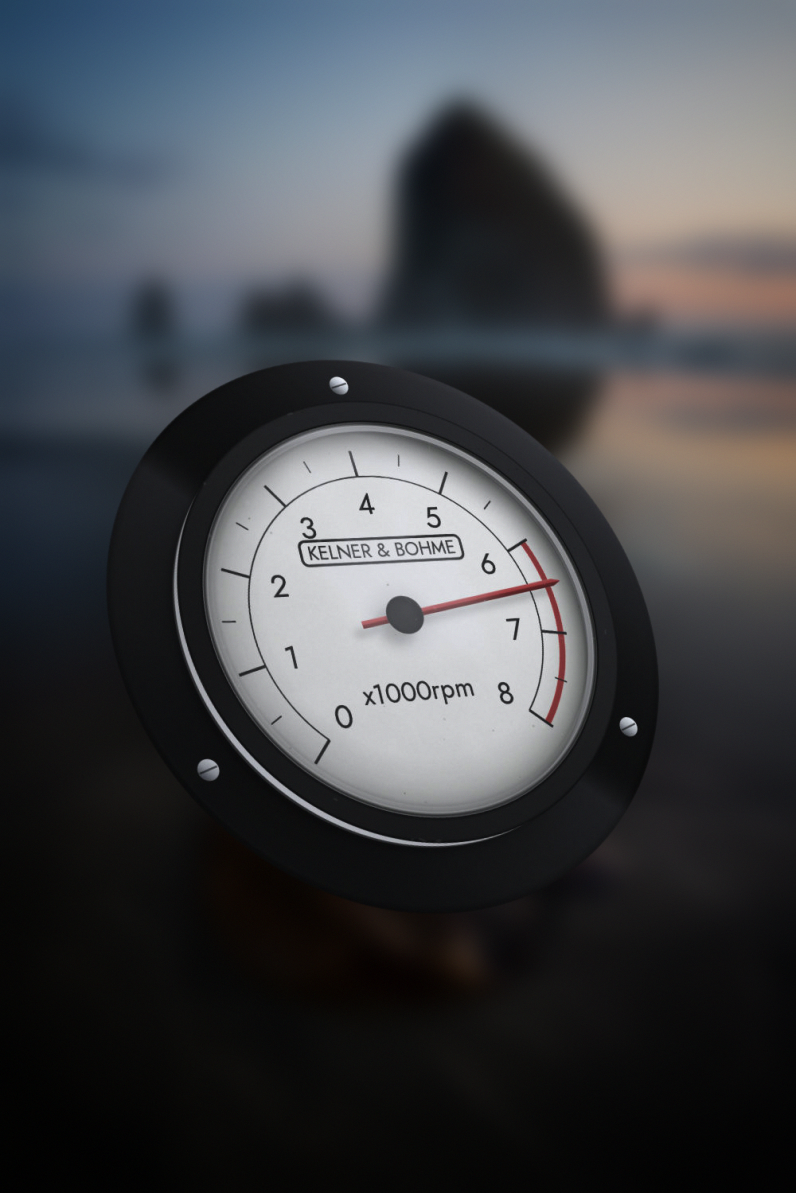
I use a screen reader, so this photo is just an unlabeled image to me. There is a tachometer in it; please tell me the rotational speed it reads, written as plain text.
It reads 6500 rpm
